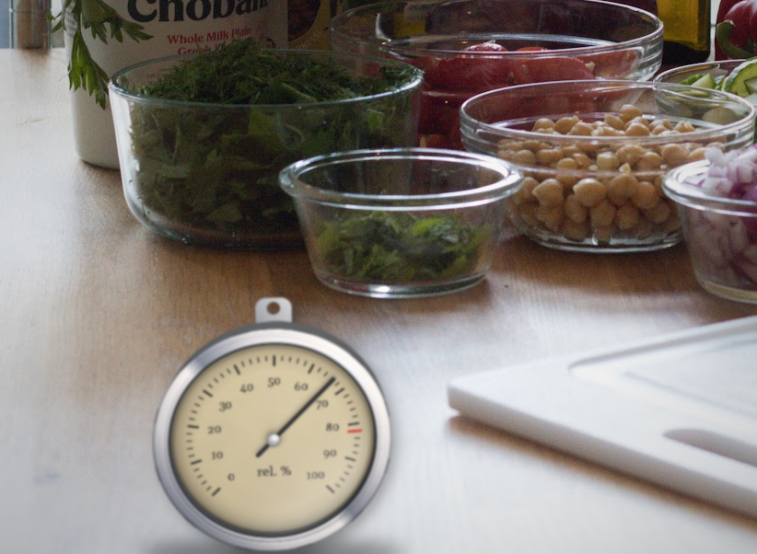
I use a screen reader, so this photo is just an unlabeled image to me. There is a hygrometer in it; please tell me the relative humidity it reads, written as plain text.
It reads 66 %
